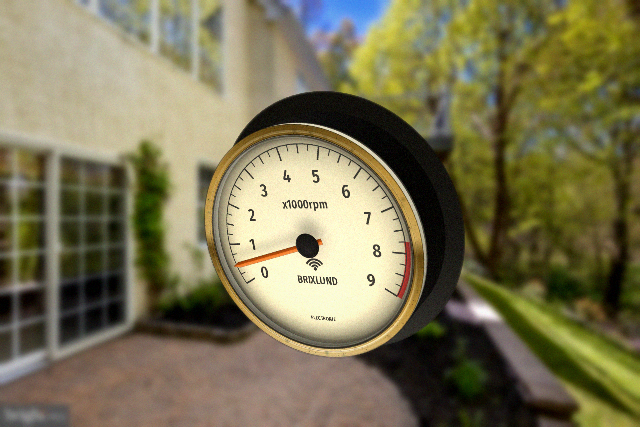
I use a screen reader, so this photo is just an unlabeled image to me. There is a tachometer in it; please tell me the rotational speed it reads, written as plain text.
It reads 500 rpm
